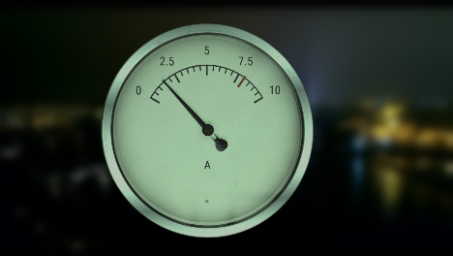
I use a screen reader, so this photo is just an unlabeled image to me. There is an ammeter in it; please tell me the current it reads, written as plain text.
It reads 1.5 A
